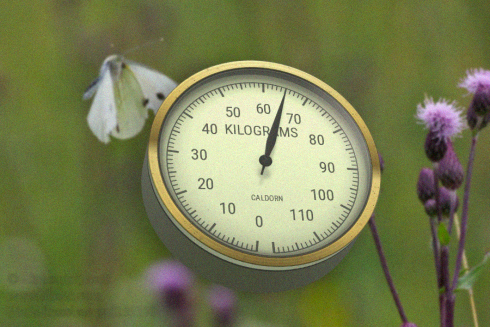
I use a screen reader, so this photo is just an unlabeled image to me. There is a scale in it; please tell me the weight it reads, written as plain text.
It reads 65 kg
